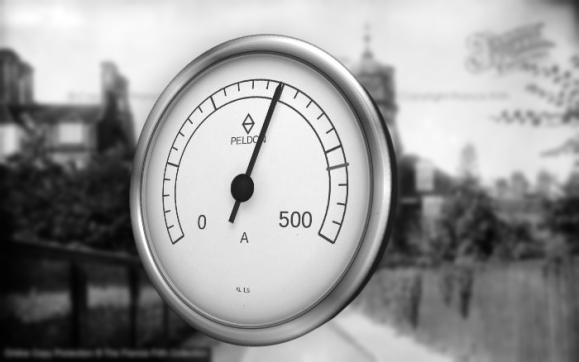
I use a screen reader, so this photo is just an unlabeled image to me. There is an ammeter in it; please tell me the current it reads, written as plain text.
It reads 300 A
